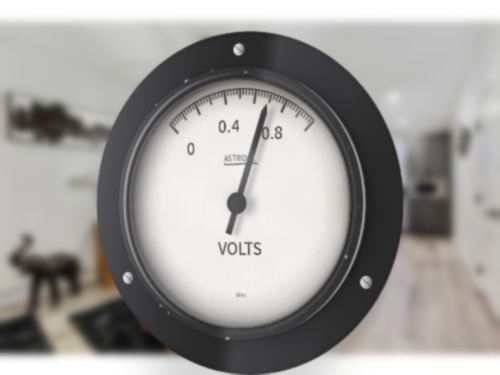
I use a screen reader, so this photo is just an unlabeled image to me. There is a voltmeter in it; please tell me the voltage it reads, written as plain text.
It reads 0.7 V
